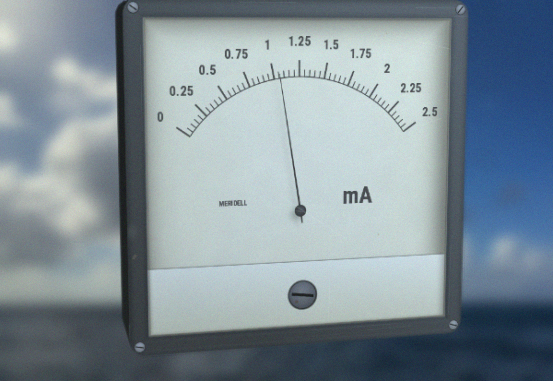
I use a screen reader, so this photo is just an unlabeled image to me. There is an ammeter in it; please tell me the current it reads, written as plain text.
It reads 1.05 mA
